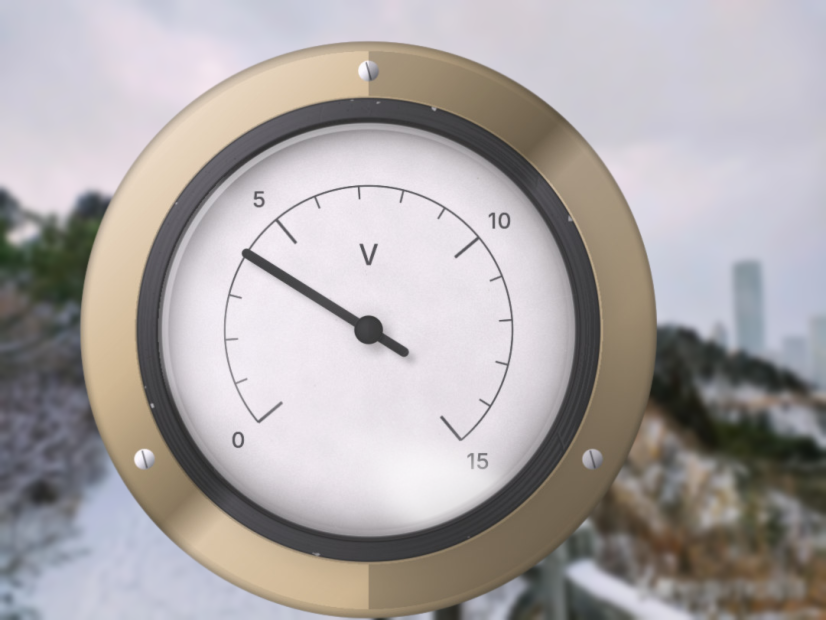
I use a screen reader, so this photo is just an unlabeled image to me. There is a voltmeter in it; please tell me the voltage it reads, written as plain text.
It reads 4 V
